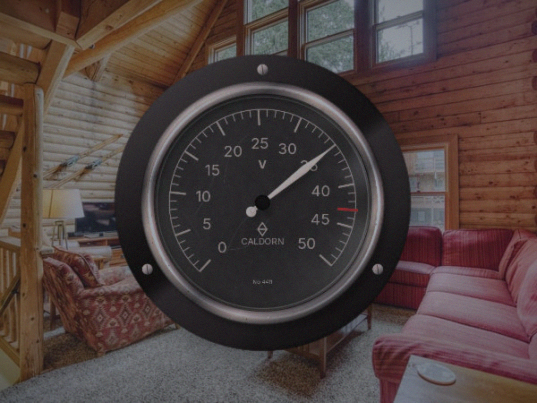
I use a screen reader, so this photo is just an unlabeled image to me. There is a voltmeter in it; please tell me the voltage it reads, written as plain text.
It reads 35 V
